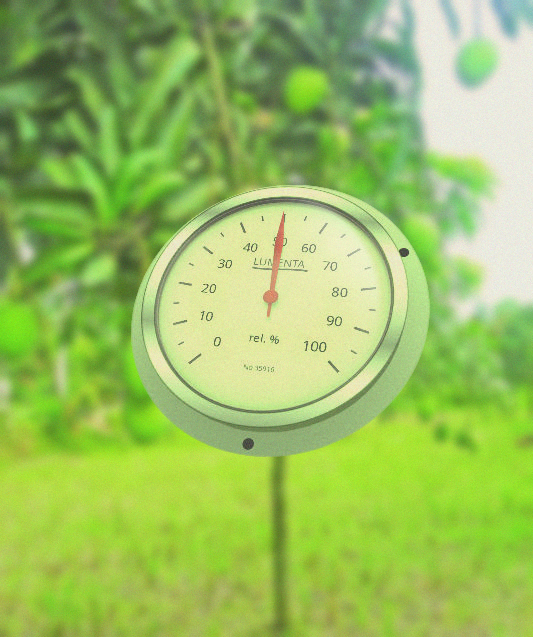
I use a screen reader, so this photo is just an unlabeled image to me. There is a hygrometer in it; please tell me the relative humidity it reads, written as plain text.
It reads 50 %
